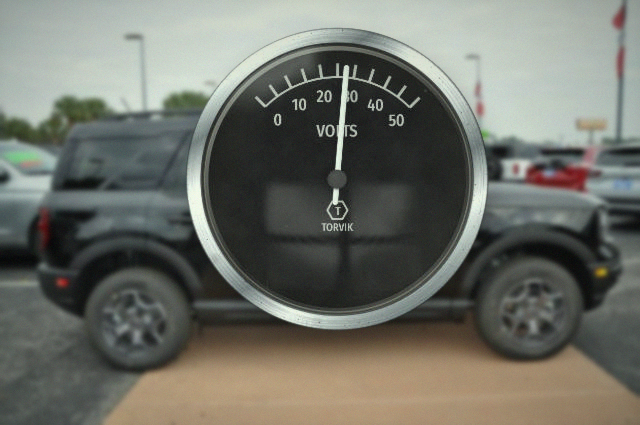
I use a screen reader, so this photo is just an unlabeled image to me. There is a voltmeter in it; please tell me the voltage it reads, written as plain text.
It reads 27.5 V
